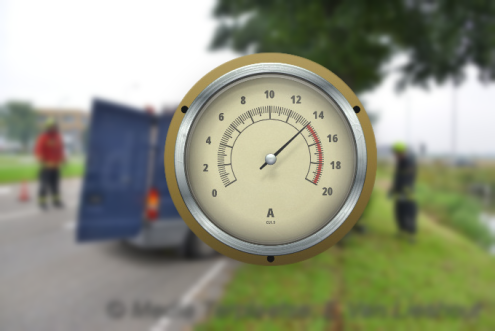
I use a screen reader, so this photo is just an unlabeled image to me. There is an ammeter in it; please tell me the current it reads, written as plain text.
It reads 14 A
